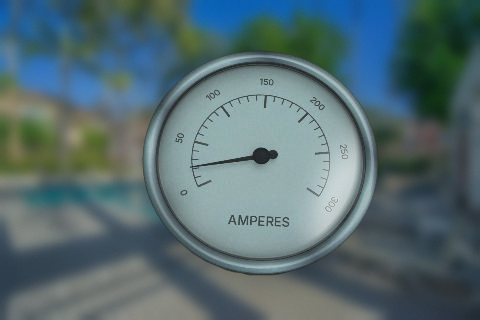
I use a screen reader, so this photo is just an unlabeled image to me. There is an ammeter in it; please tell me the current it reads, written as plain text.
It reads 20 A
